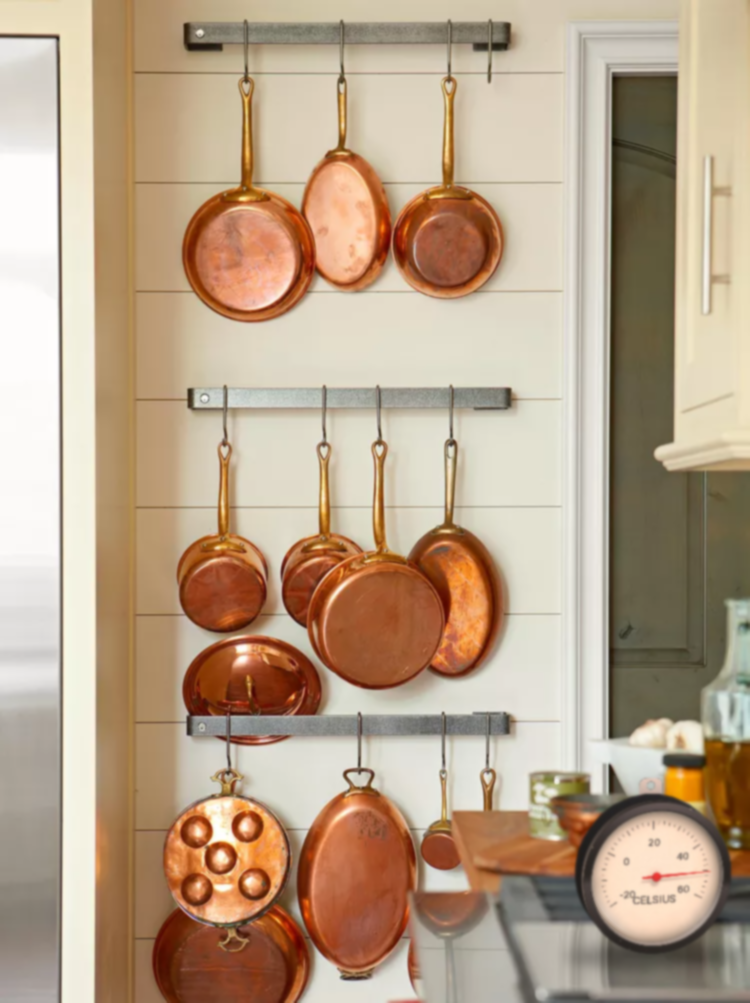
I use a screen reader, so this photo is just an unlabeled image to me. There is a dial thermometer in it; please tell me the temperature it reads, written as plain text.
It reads 50 °C
